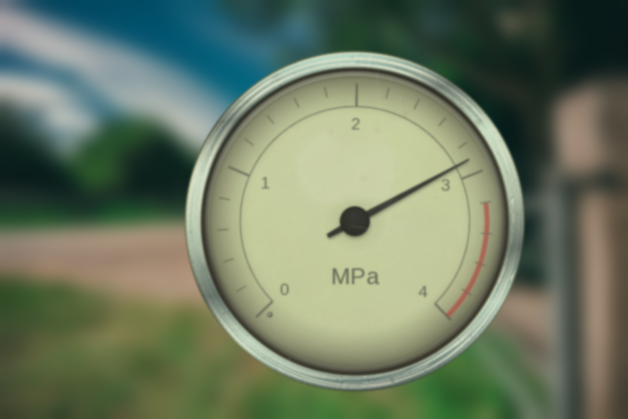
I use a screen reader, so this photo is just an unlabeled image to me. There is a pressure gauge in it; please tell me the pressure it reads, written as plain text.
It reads 2.9 MPa
